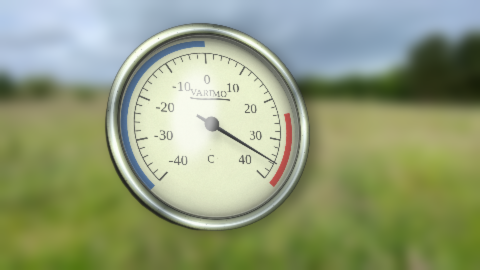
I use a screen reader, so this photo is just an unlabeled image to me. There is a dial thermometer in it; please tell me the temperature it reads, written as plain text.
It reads 36 °C
